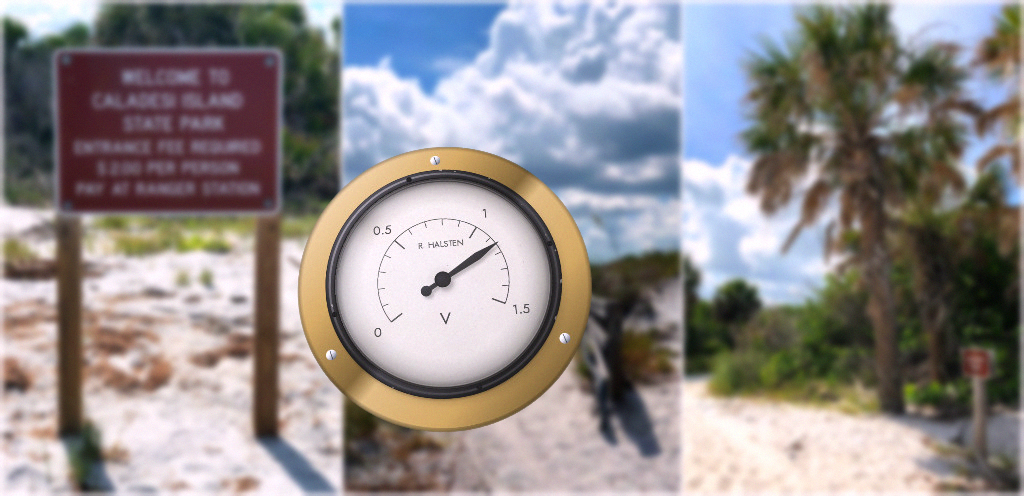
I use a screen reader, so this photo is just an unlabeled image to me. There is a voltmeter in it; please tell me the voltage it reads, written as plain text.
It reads 1.15 V
